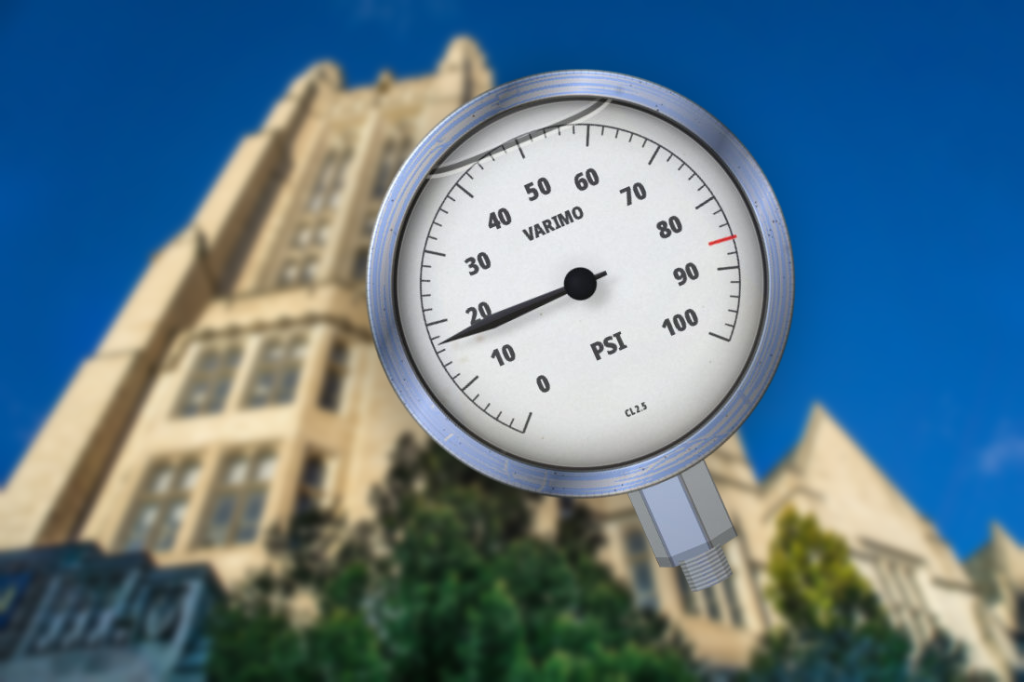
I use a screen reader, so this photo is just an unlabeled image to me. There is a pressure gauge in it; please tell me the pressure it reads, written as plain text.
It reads 17 psi
